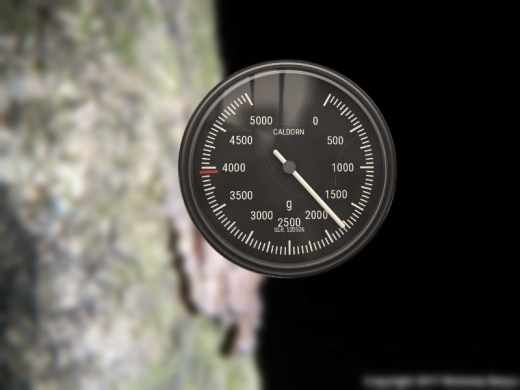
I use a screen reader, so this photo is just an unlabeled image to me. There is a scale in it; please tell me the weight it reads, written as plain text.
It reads 1800 g
